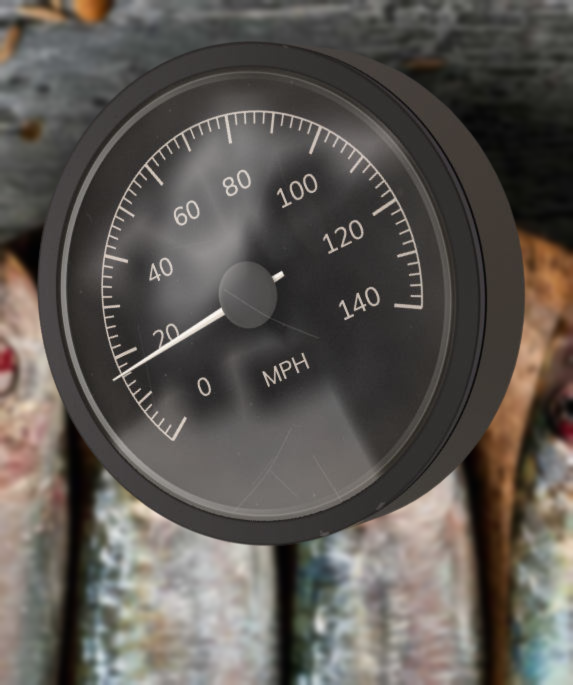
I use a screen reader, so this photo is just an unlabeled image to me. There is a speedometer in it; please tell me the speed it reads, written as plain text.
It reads 16 mph
